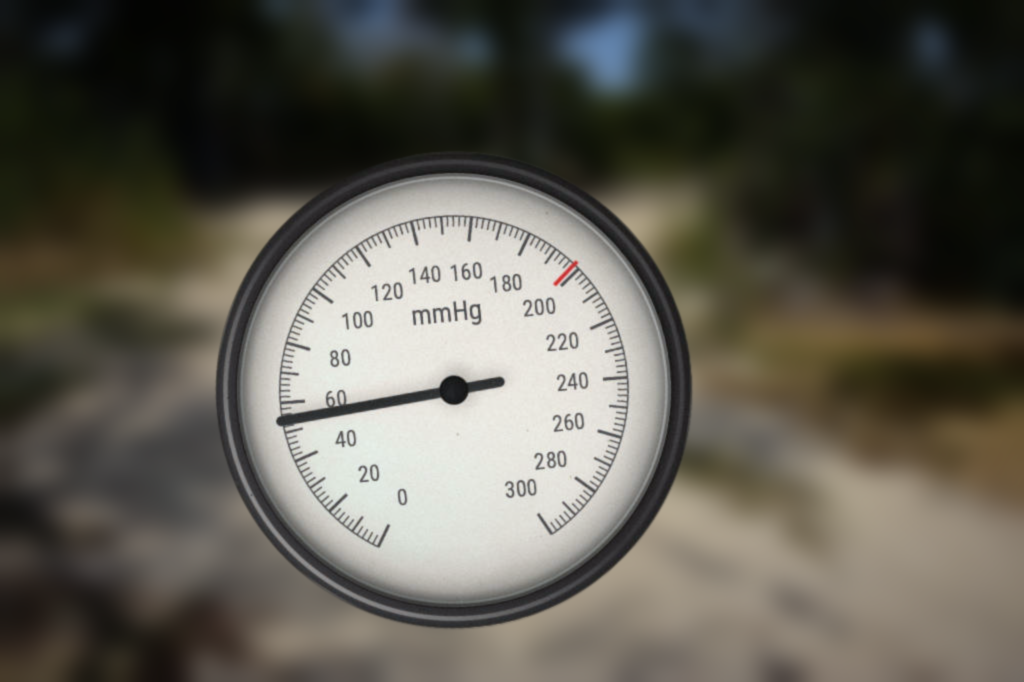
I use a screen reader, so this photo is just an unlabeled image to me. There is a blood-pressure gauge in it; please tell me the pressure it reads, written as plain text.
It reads 54 mmHg
